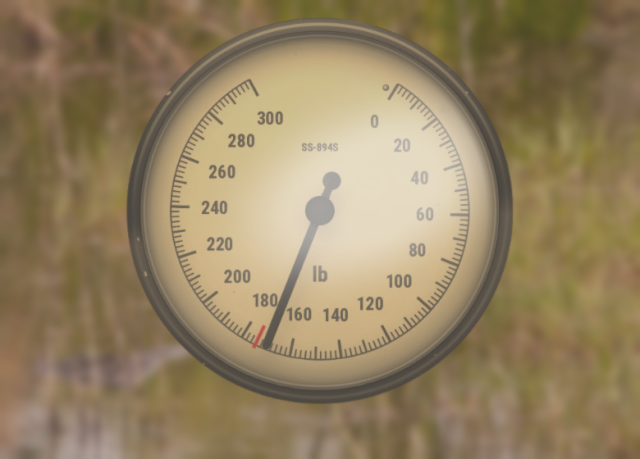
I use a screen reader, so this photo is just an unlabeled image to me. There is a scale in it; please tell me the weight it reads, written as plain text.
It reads 170 lb
